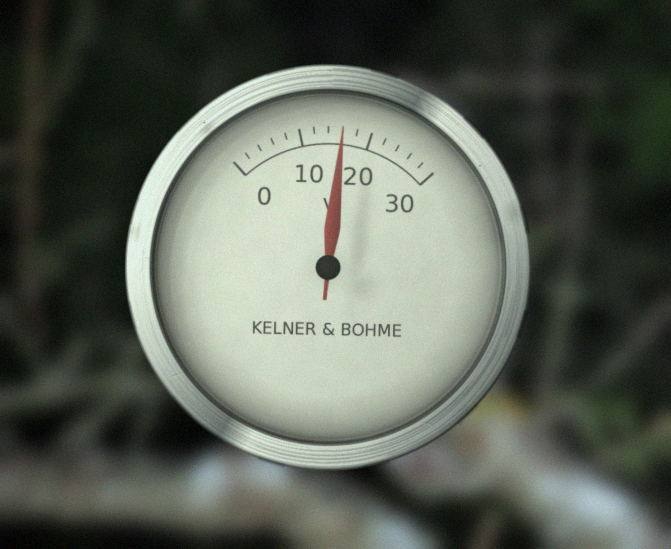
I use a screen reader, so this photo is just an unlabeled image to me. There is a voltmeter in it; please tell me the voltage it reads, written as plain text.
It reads 16 V
